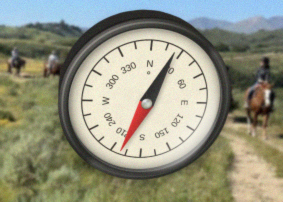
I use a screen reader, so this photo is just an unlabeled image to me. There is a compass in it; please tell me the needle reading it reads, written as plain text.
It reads 202.5 °
